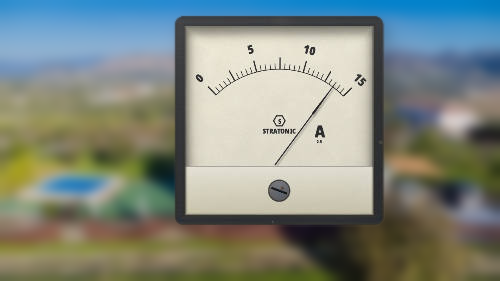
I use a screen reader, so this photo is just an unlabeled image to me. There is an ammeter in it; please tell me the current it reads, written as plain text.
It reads 13.5 A
